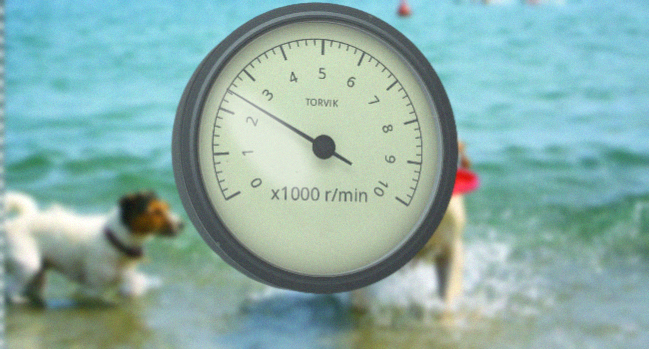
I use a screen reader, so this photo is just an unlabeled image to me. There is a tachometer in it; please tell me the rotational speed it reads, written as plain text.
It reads 2400 rpm
